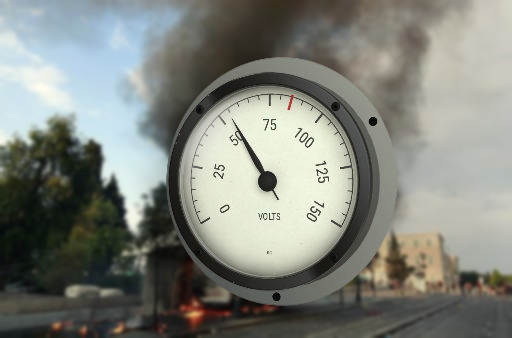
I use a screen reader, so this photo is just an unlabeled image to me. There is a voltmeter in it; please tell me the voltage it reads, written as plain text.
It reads 55 V
